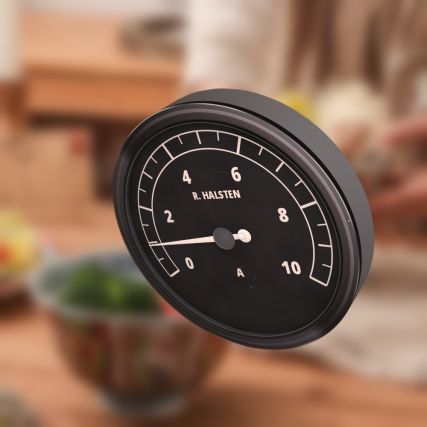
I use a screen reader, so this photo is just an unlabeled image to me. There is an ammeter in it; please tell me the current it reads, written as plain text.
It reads 1 A
